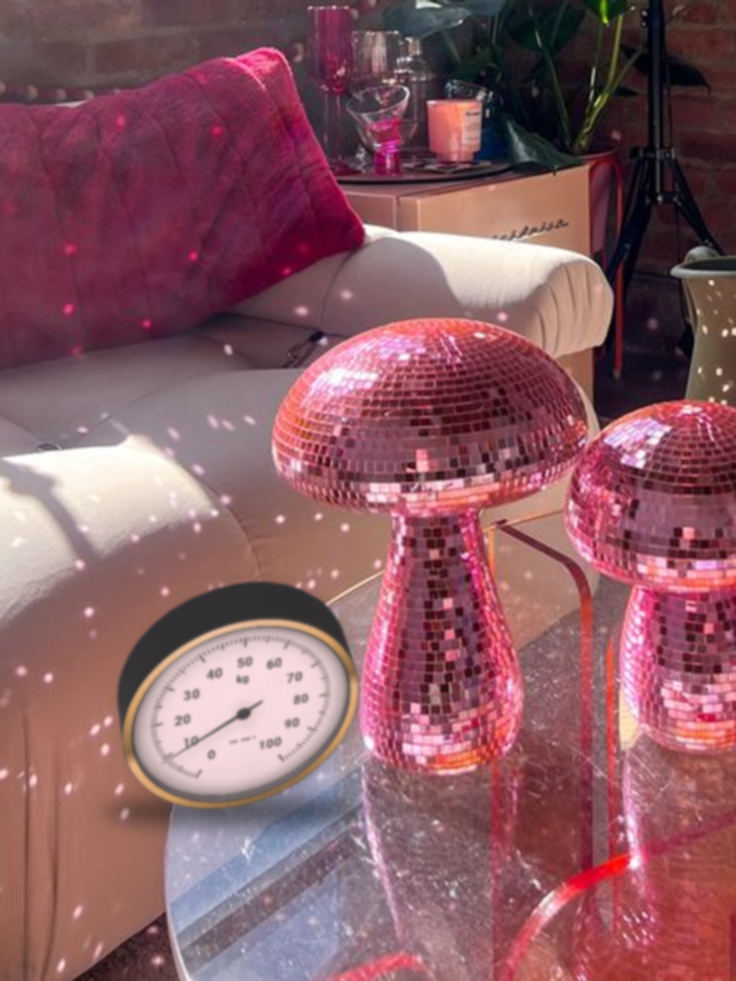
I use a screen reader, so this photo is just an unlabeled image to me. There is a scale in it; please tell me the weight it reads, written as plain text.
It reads 10 kg
